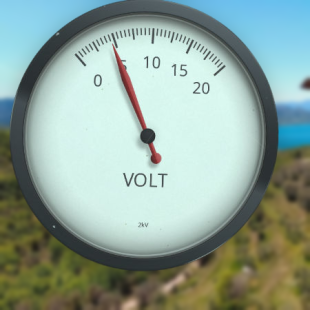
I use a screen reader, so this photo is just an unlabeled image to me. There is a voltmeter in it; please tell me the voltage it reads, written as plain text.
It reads 4.5 V
